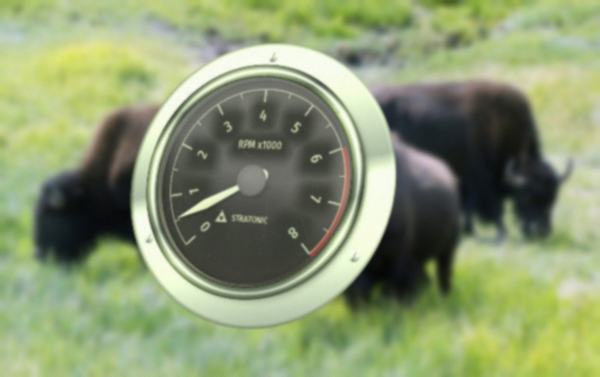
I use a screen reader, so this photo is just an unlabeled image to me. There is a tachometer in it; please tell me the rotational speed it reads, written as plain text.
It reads 500 rpm
